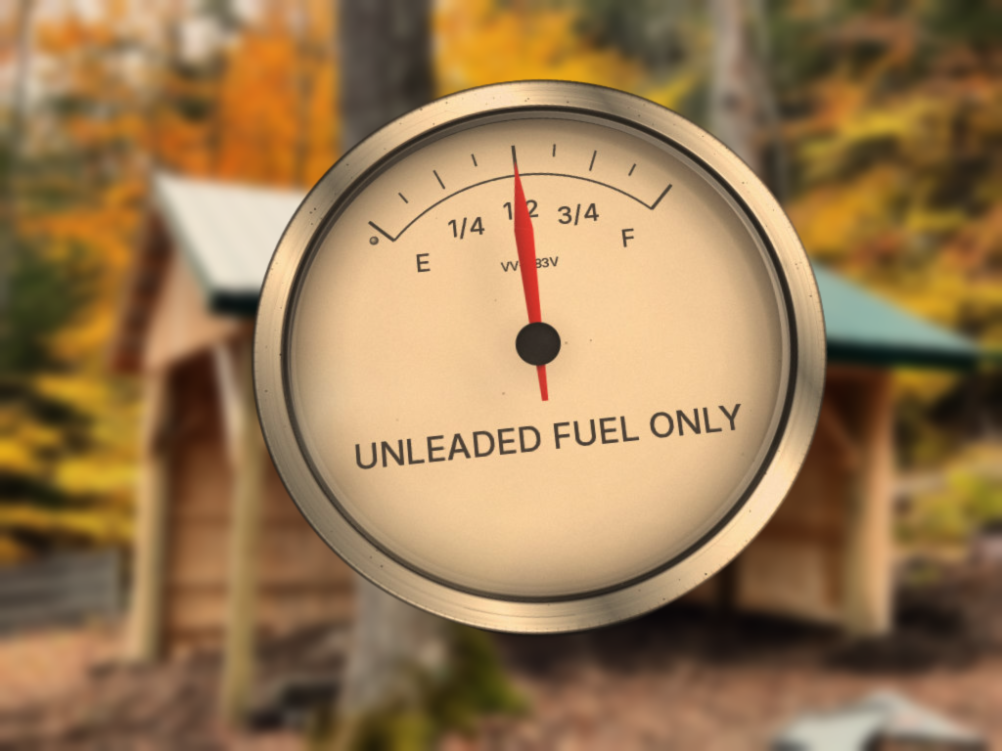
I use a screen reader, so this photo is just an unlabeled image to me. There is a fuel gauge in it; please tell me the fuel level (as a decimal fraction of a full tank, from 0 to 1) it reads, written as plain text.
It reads 0.5
